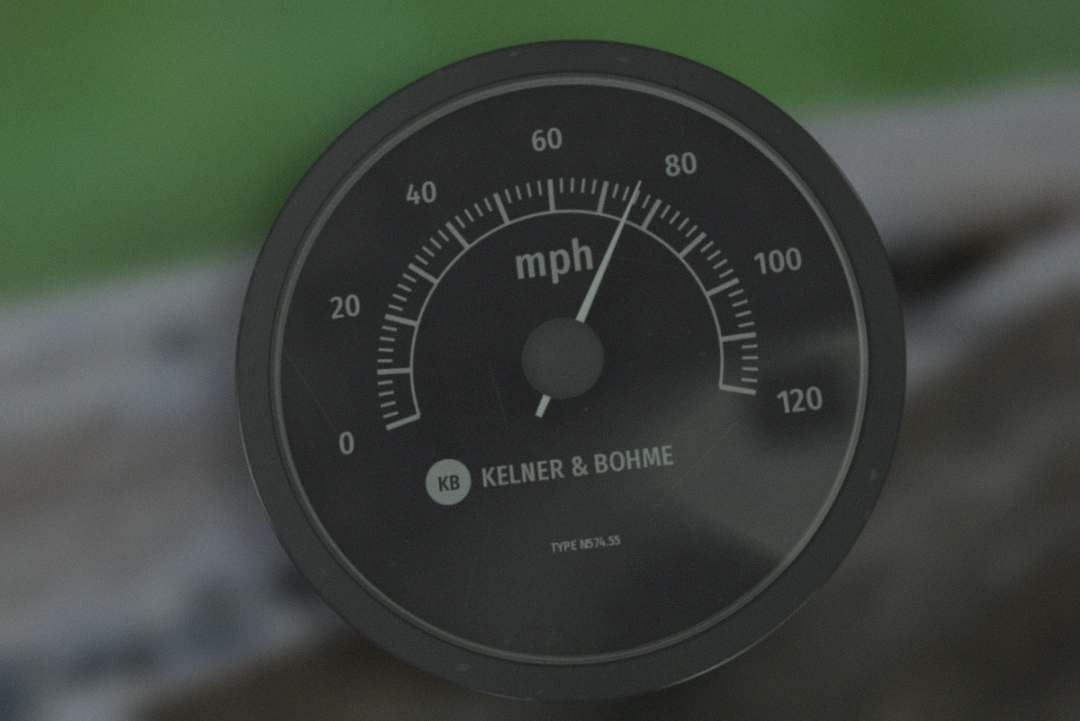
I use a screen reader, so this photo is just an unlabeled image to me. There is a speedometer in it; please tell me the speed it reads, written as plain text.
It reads 76 mph
